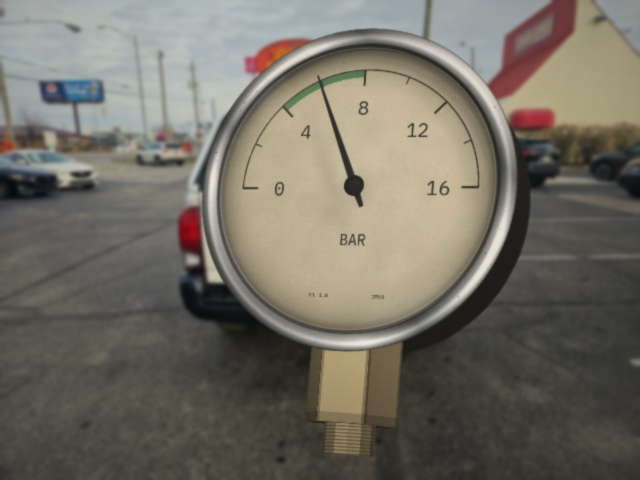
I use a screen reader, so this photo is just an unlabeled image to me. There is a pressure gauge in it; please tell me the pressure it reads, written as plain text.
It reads 6 bar
